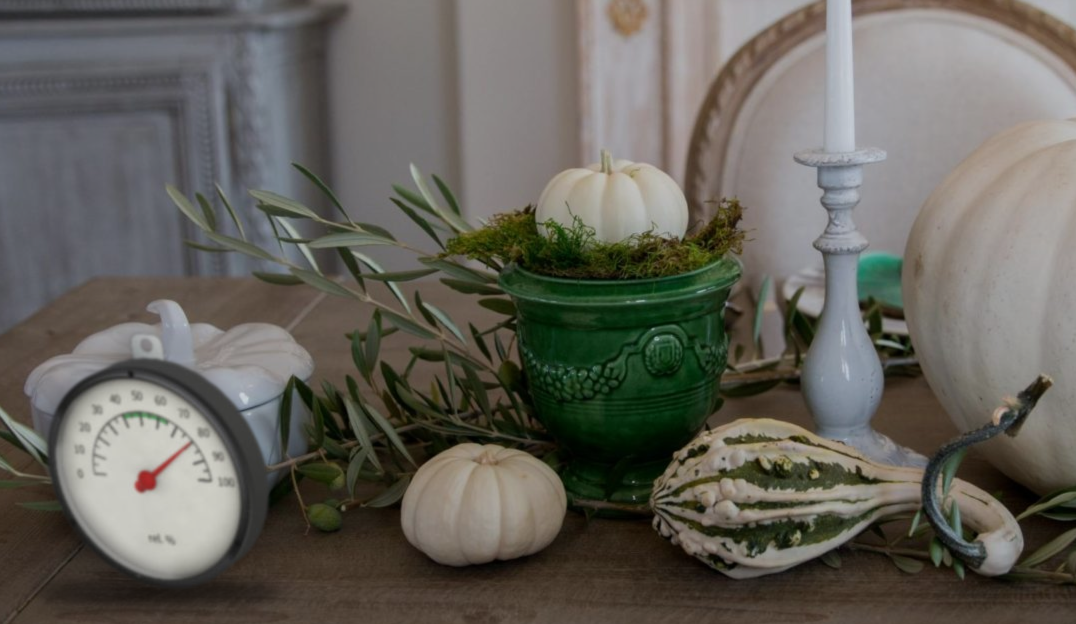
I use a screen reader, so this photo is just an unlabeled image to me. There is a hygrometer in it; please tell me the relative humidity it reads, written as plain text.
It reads 80 %
